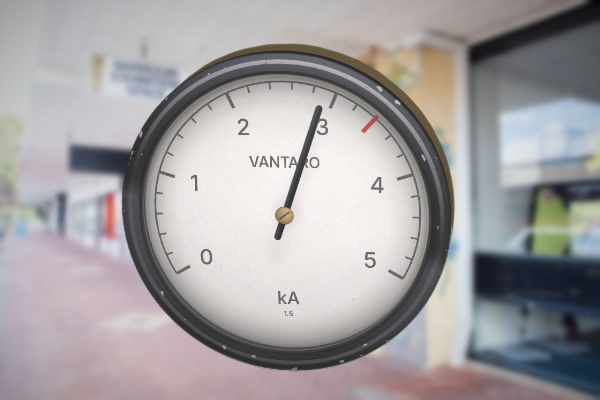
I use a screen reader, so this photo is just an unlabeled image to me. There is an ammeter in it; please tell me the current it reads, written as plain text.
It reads 2.9 kA
